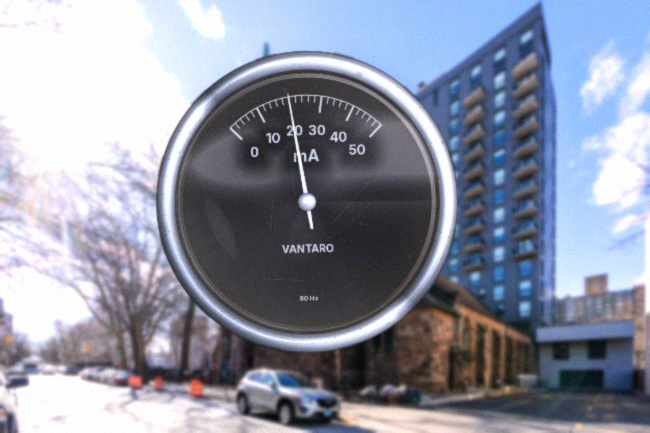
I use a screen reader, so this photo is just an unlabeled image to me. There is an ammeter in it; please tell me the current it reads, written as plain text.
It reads 20 mA
